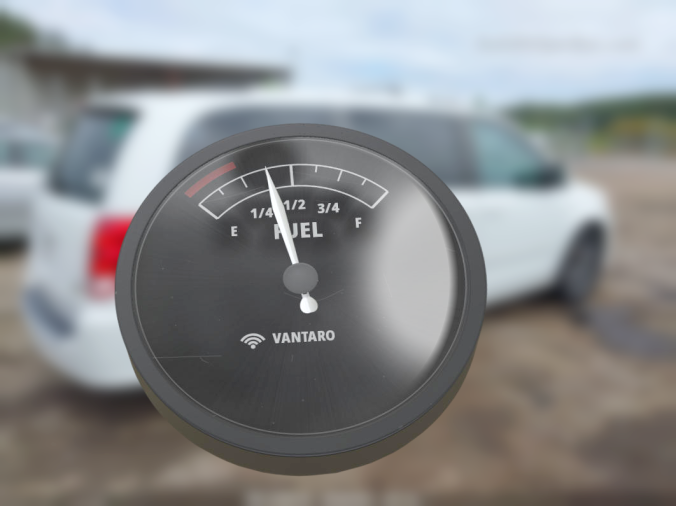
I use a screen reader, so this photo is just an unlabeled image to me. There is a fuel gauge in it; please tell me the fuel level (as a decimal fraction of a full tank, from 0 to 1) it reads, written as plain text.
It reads 0.375
